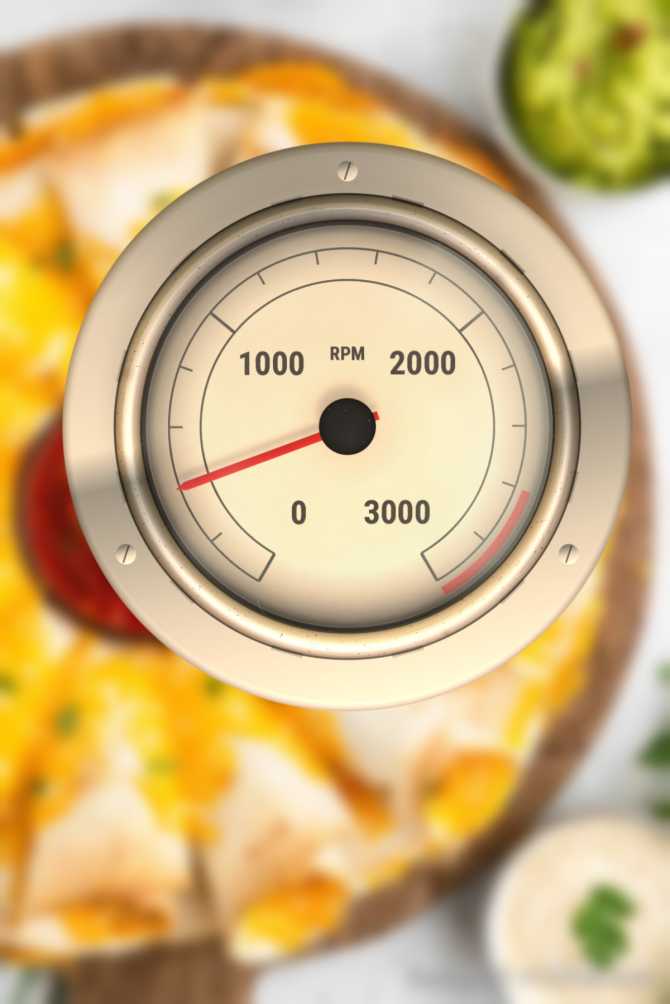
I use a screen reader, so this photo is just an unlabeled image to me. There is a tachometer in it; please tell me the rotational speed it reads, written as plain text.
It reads 400 rpm
